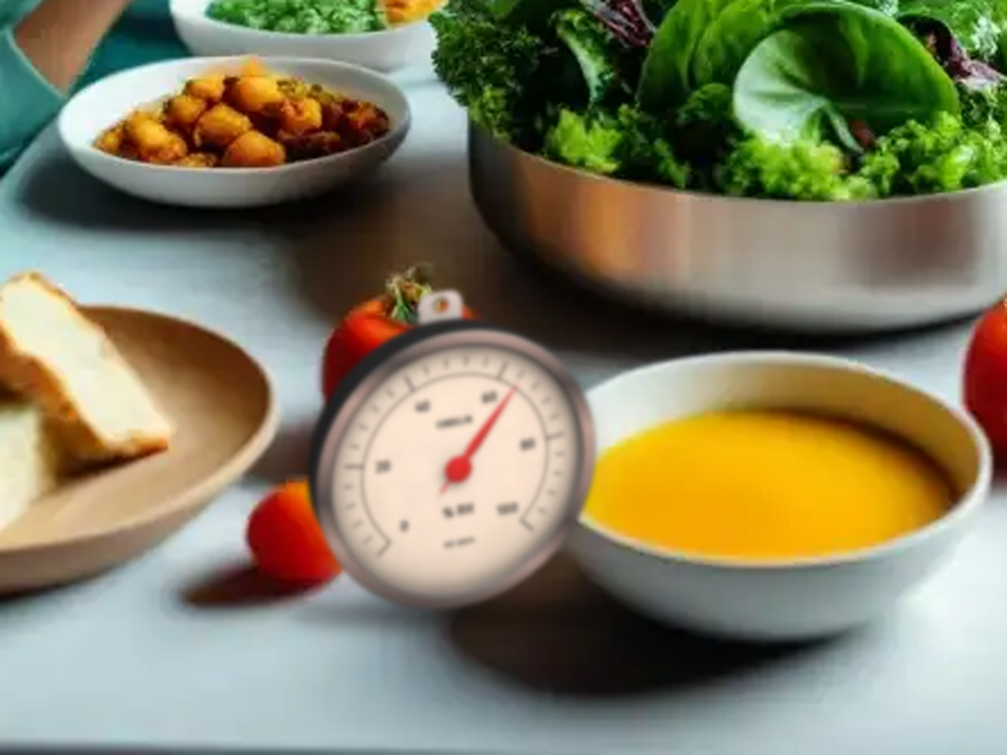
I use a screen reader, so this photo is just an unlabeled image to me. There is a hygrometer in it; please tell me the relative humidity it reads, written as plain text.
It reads 64 %
